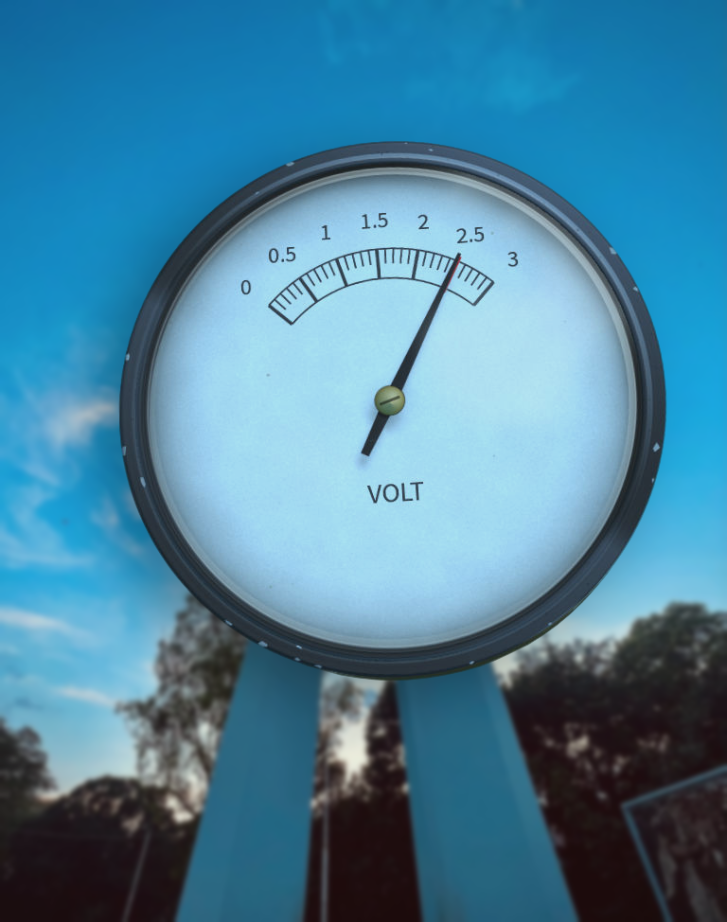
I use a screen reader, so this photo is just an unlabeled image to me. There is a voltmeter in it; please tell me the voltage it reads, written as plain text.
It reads 2.5 V
